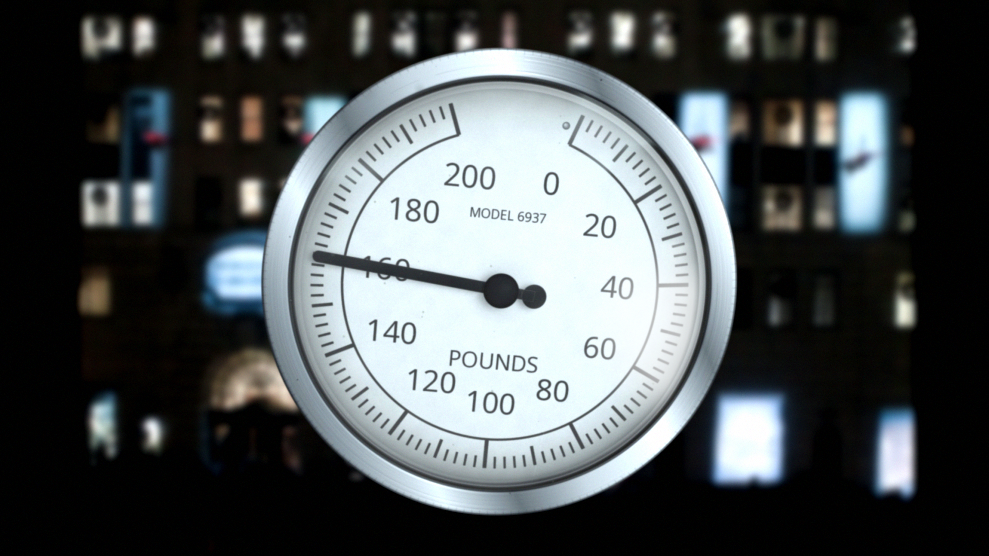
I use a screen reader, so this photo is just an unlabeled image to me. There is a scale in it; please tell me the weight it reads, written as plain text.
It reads 160 lb
